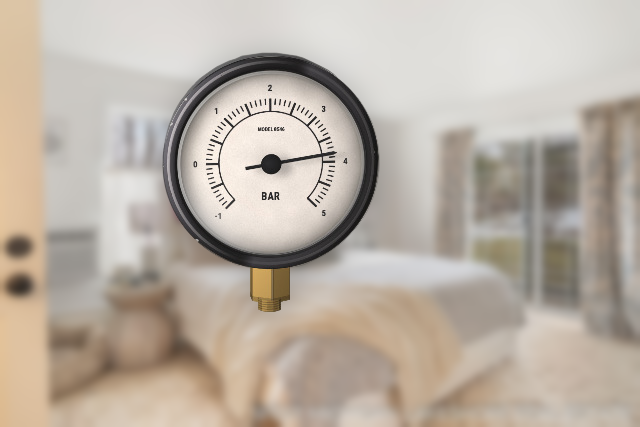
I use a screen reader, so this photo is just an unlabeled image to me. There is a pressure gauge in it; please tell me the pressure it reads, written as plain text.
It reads 3.8 bar
